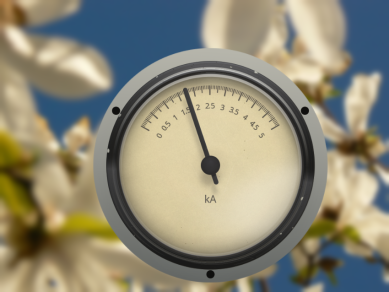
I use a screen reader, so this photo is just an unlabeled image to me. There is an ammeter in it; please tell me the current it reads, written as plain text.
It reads 1.75 kA
